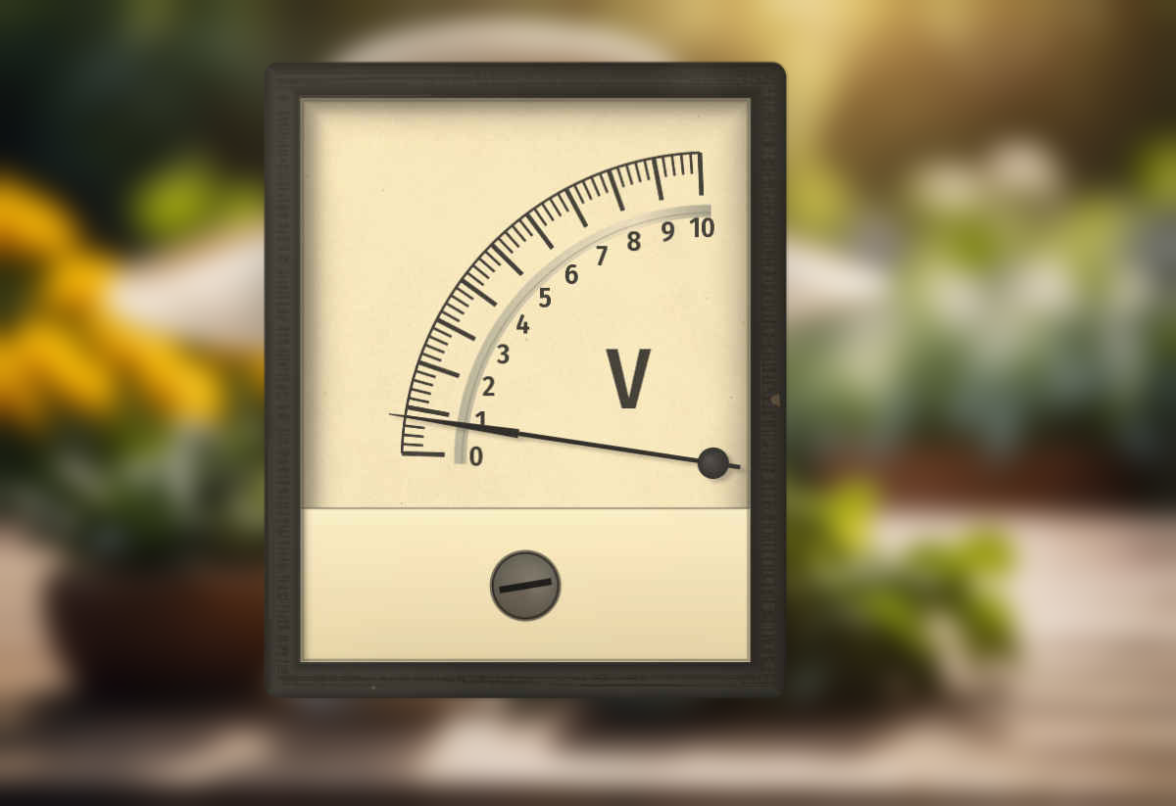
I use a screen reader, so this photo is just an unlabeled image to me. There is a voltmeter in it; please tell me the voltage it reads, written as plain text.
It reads 0.8 V
